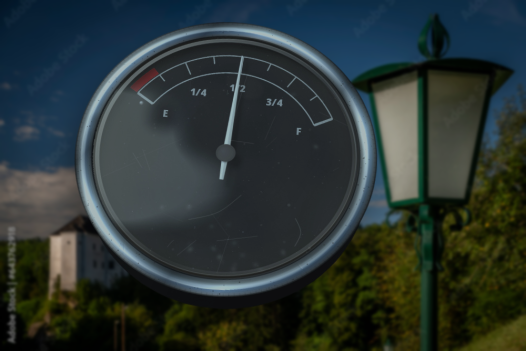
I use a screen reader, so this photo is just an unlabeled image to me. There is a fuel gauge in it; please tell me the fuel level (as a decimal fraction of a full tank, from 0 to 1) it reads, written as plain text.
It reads 0.5
